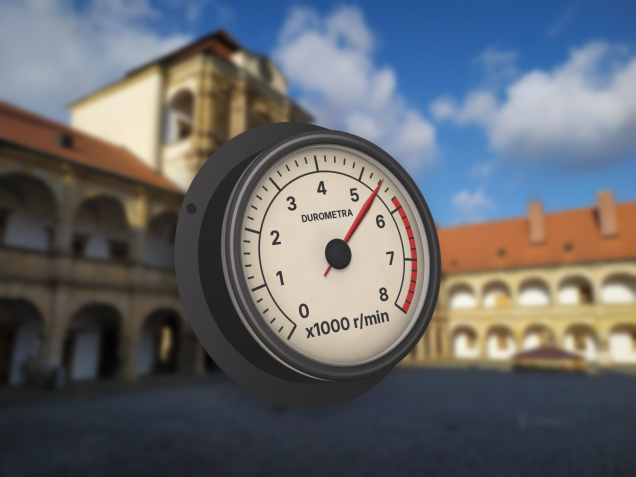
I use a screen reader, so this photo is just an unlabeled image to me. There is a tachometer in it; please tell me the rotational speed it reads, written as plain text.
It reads 5400 rpm
